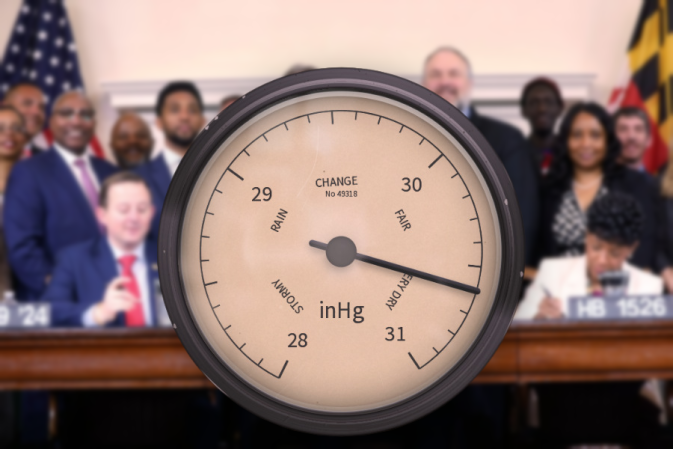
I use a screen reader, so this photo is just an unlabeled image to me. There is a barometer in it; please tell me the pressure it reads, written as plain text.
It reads 30.6 inHg
